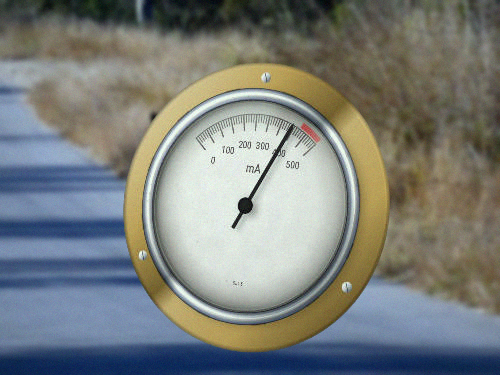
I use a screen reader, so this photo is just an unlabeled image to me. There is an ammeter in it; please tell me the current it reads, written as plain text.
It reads 400 mA
